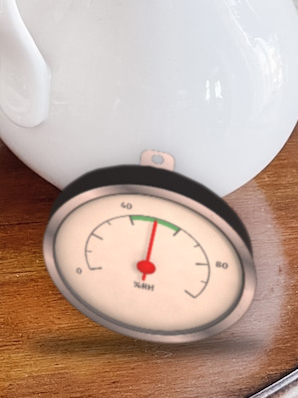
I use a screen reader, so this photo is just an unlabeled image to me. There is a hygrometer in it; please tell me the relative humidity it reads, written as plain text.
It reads 50 %
